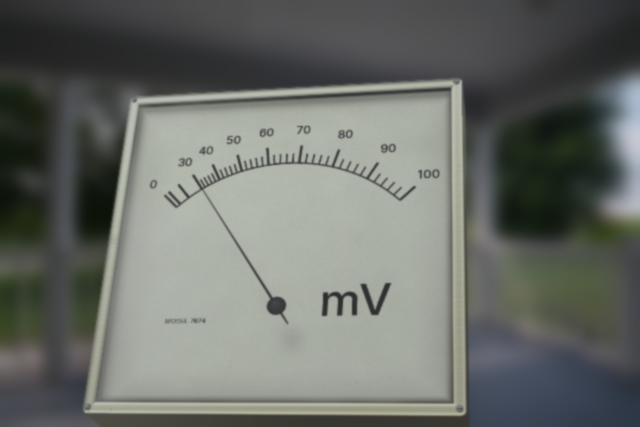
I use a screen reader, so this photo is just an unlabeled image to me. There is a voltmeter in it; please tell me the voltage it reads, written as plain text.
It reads 30 mV
